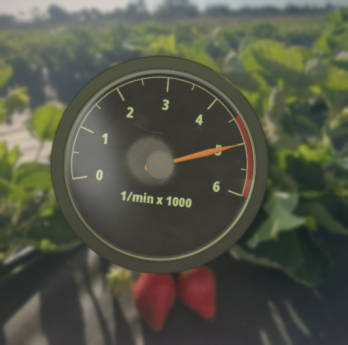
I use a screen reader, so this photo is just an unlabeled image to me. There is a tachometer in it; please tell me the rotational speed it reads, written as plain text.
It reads 5000 rpm
